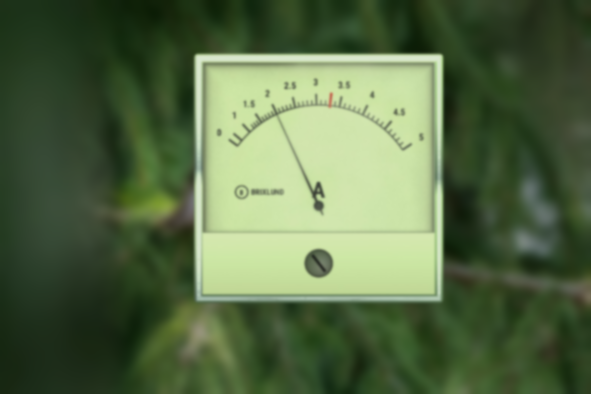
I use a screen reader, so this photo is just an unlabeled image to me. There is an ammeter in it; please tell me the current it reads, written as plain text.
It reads 2 A
